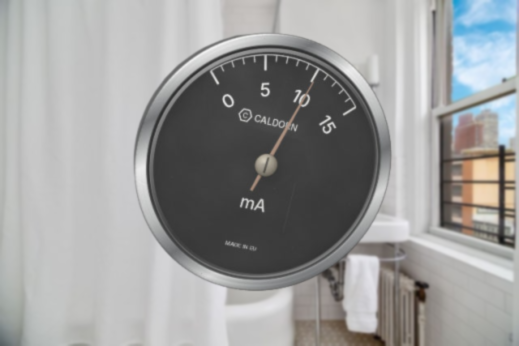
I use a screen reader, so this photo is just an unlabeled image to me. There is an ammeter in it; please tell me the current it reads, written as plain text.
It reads 10 mA
